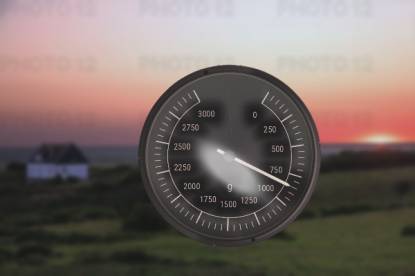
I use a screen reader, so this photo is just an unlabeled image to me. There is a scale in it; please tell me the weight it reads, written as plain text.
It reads 850 g
